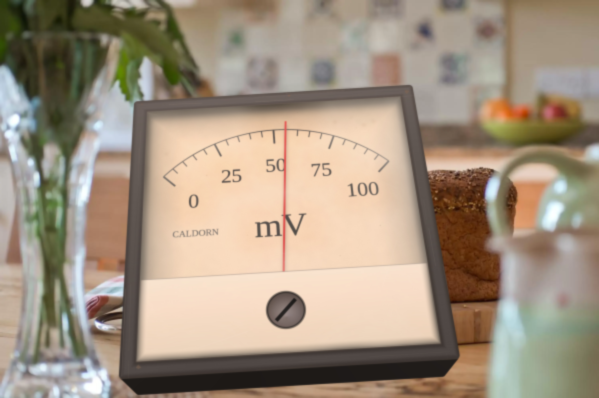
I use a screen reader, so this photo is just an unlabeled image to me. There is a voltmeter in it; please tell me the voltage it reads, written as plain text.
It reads 55 mV
